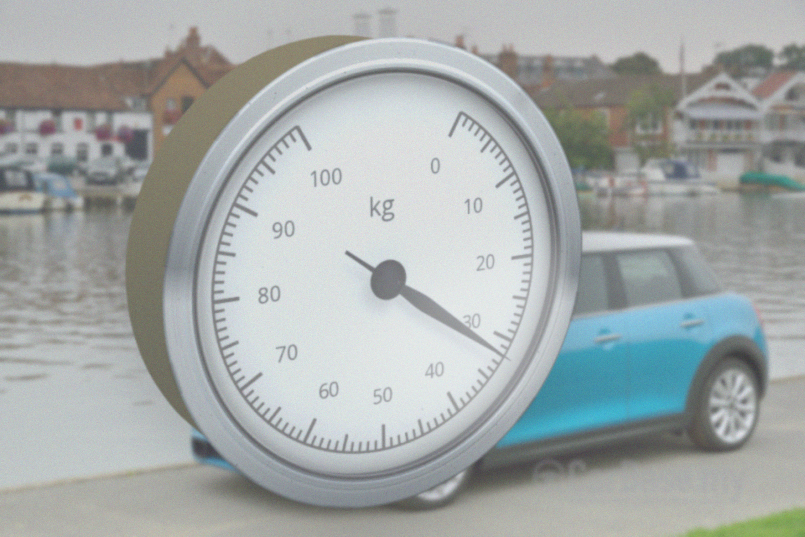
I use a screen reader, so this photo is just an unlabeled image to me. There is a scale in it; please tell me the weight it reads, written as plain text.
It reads 32 kg
